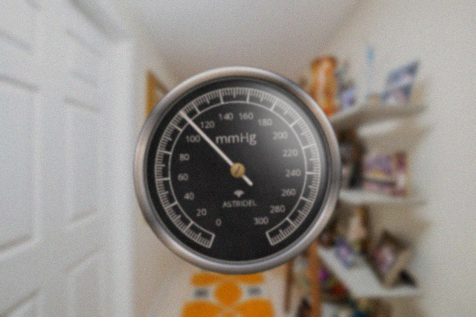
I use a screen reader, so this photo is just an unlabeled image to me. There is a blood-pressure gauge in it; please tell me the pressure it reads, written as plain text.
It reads 110 mmHg
